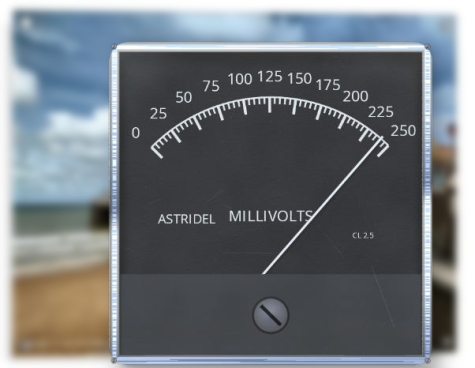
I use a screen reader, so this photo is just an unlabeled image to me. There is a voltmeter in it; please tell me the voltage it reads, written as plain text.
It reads 240 mV
